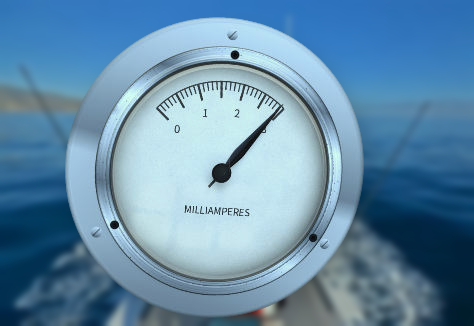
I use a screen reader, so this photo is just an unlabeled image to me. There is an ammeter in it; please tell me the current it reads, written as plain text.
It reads 2.9 mA
